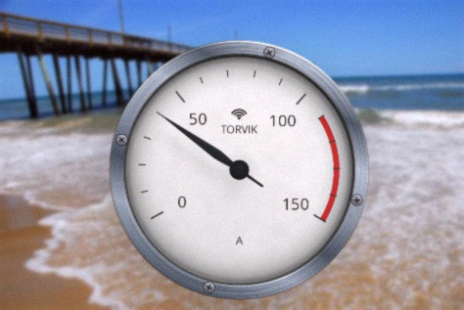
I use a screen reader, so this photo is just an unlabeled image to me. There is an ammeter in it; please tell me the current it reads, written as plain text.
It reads 40 A
